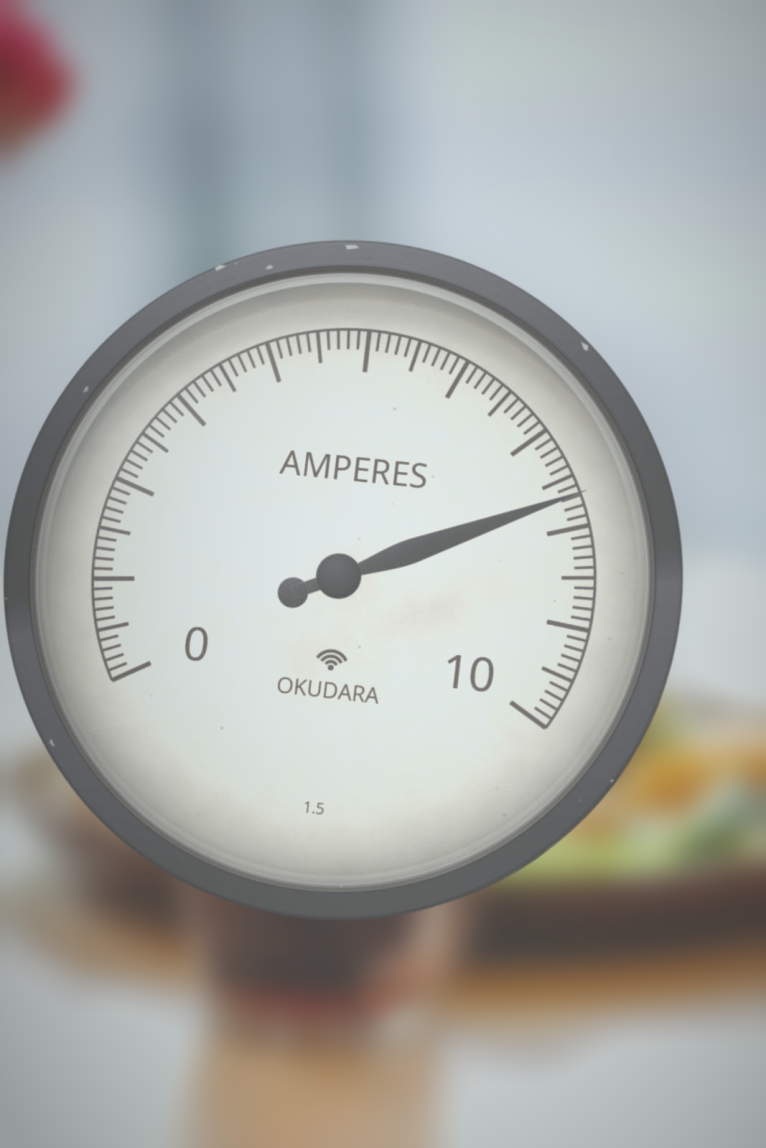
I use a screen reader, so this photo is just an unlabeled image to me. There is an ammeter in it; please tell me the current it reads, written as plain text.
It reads 7.7 A
